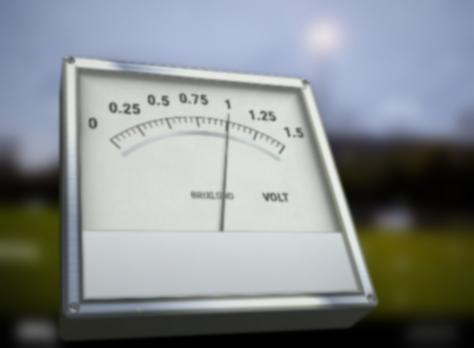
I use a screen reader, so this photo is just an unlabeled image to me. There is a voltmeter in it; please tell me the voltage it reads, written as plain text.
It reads 1 V
